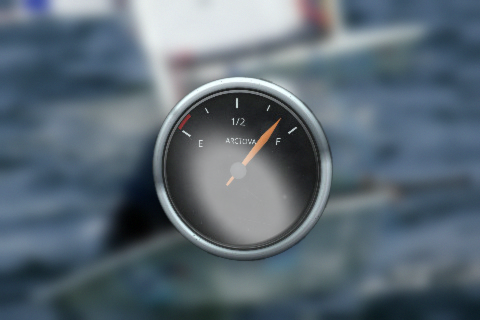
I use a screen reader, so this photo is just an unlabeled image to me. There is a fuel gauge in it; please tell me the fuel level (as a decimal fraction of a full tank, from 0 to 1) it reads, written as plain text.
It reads 0.875
